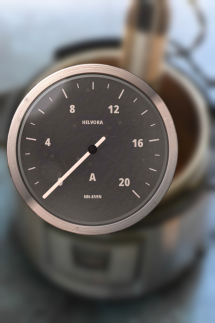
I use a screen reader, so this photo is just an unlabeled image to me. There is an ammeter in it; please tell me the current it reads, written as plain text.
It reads 0 A
